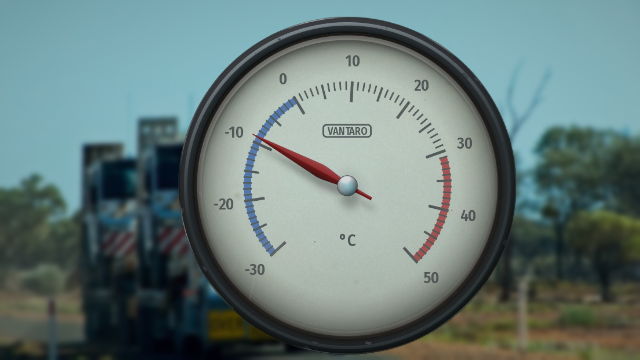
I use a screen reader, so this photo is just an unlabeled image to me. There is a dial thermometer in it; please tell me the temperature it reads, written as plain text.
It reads -9 °C
